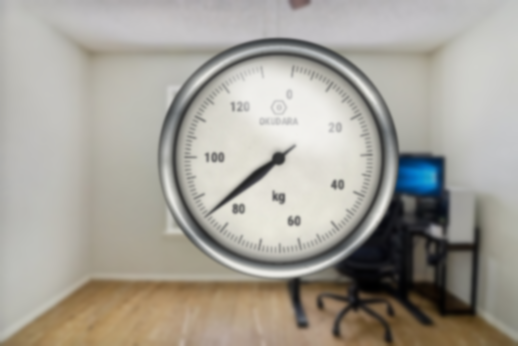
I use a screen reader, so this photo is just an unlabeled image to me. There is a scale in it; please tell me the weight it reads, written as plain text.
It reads 85 kg
